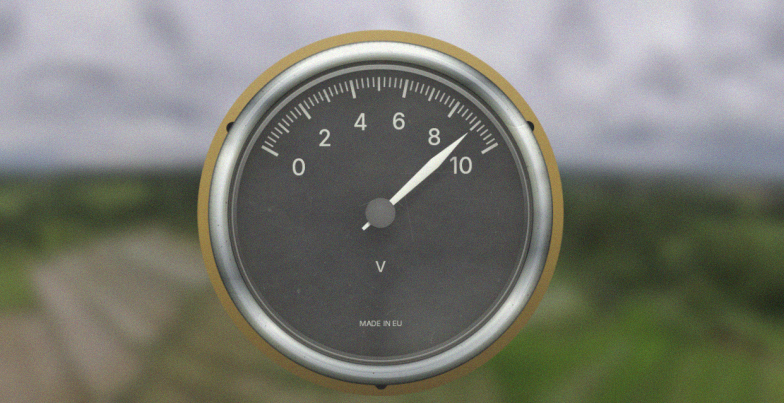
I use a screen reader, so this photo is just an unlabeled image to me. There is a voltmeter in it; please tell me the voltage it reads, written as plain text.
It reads 9 V
